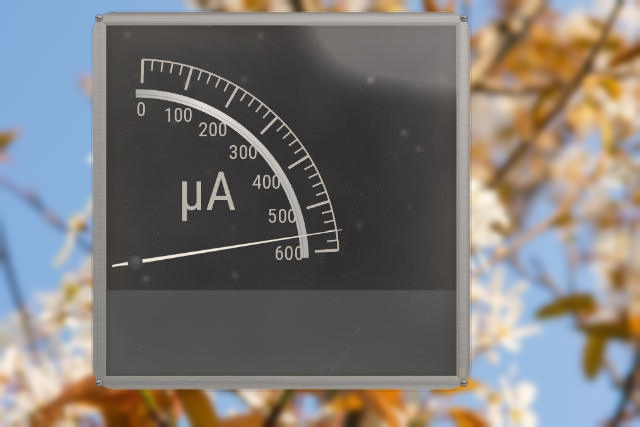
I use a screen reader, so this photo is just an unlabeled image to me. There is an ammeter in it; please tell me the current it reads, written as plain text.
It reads 560 µA
